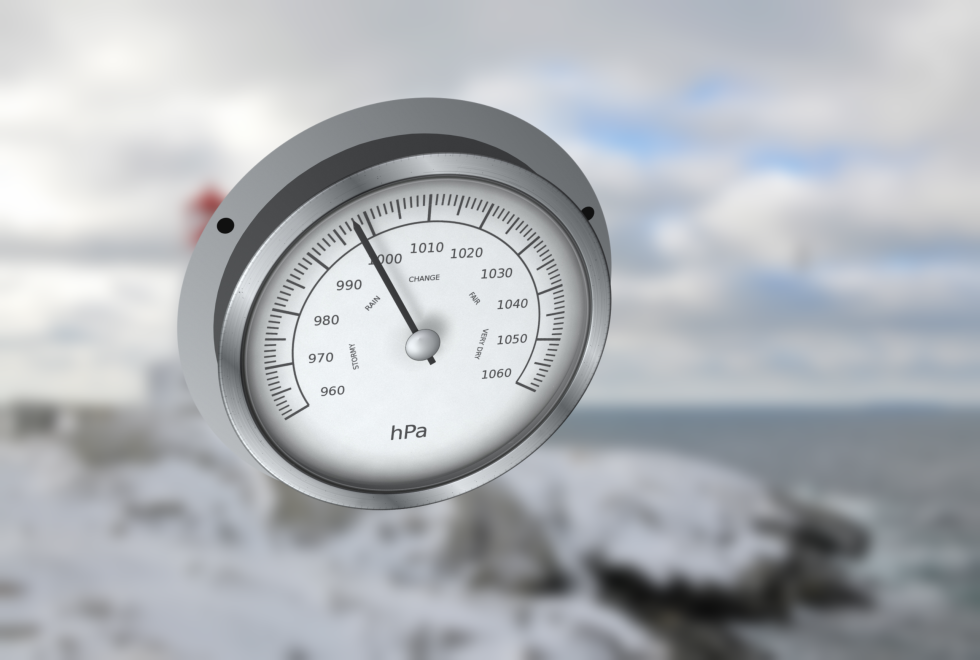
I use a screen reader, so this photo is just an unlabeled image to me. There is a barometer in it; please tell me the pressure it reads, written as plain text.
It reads 998 hPa
